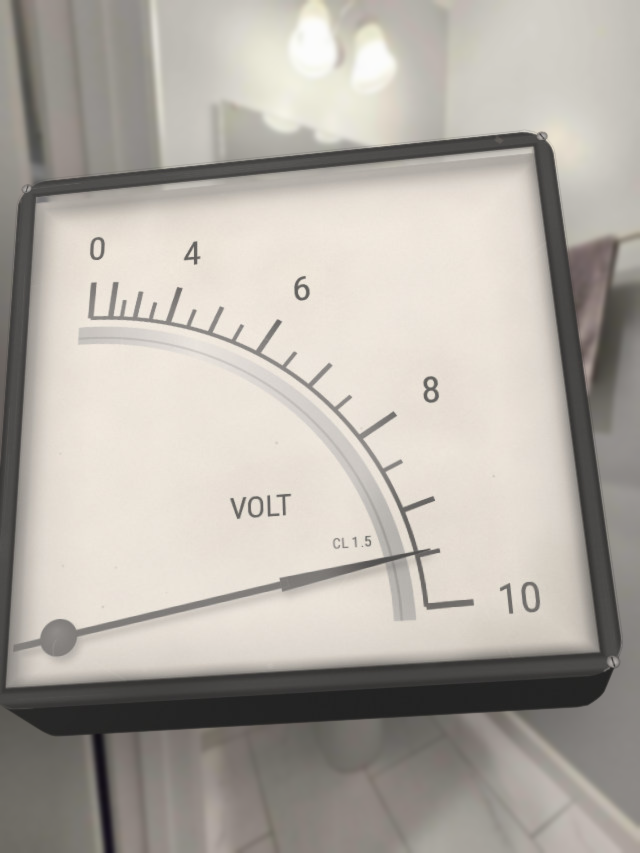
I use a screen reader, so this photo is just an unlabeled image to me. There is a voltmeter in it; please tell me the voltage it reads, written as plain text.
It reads 9.5 V
